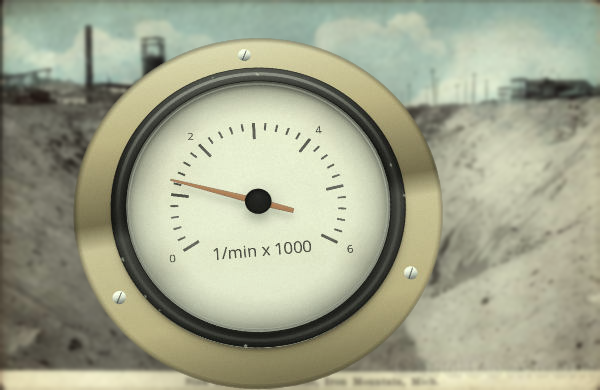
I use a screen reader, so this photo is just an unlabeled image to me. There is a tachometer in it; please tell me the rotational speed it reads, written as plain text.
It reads 1200 rpm
